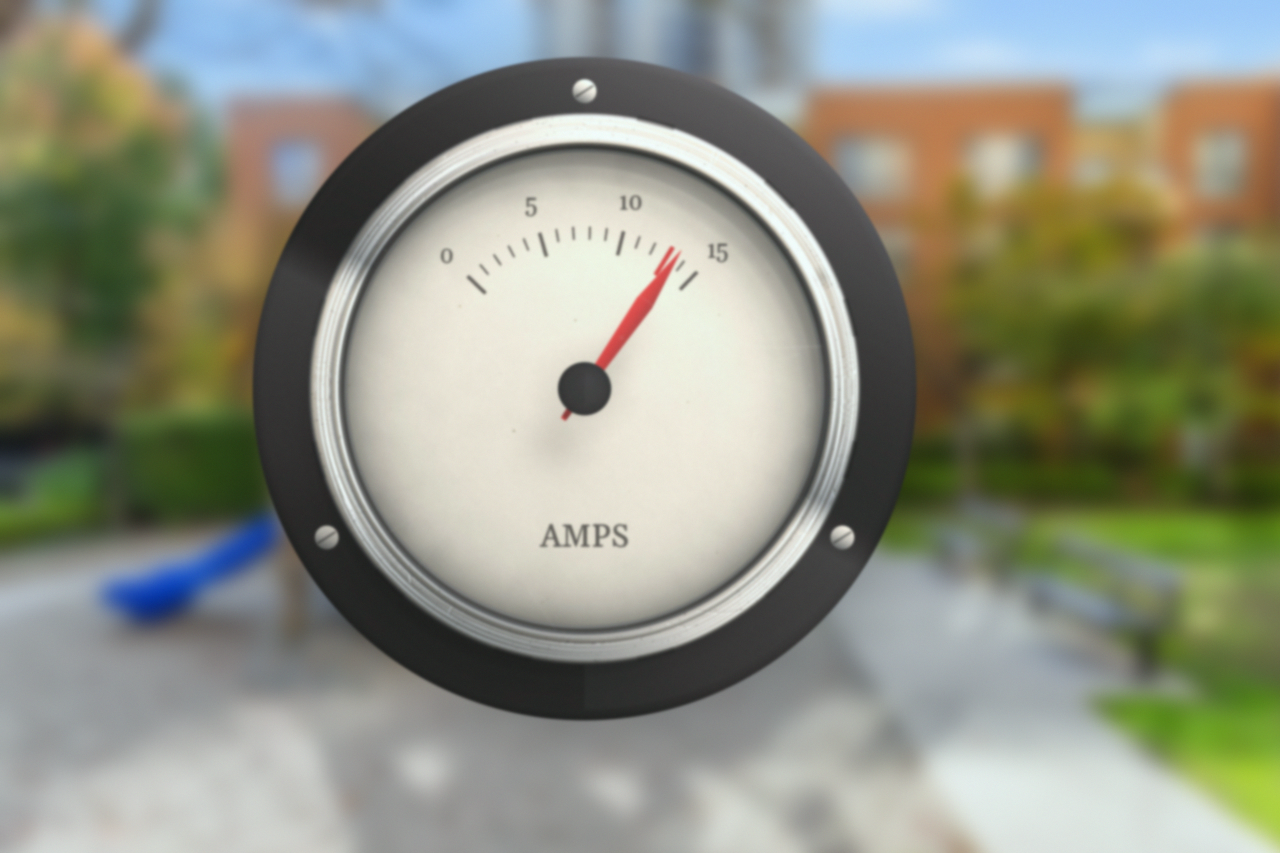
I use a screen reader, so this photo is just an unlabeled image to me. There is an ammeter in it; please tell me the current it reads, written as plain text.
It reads 13.5 A
